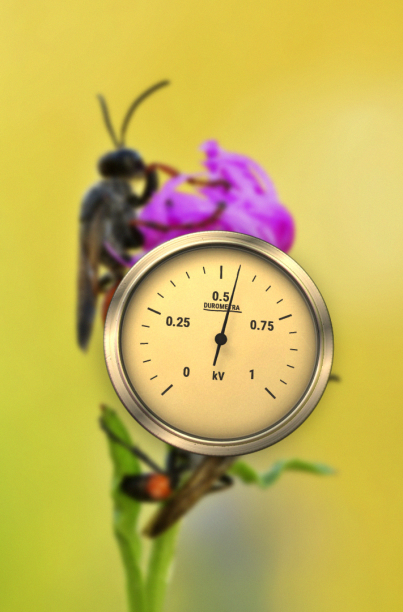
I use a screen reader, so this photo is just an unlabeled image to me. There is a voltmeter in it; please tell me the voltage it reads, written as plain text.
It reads 0.55 kV
